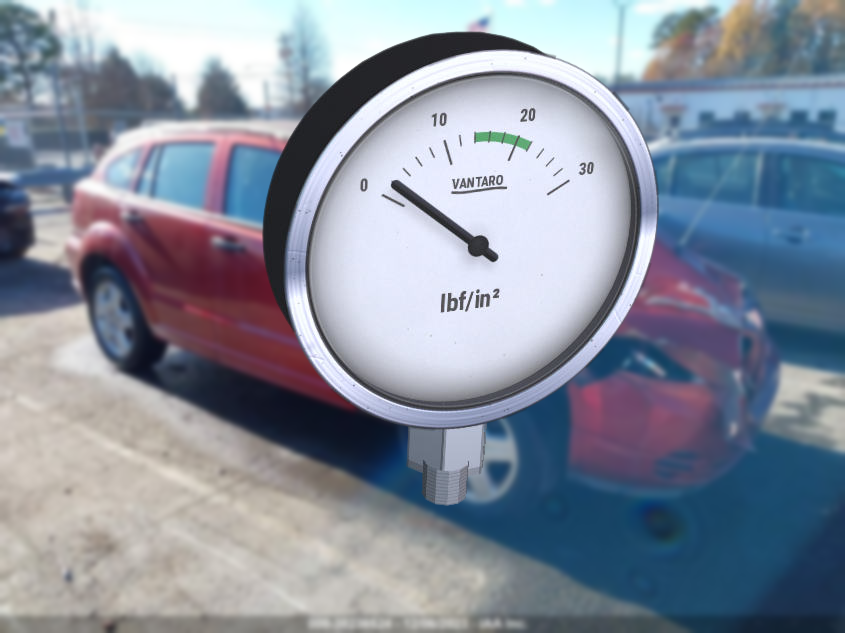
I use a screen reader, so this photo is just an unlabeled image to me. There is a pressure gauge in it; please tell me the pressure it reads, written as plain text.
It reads 2 psi
